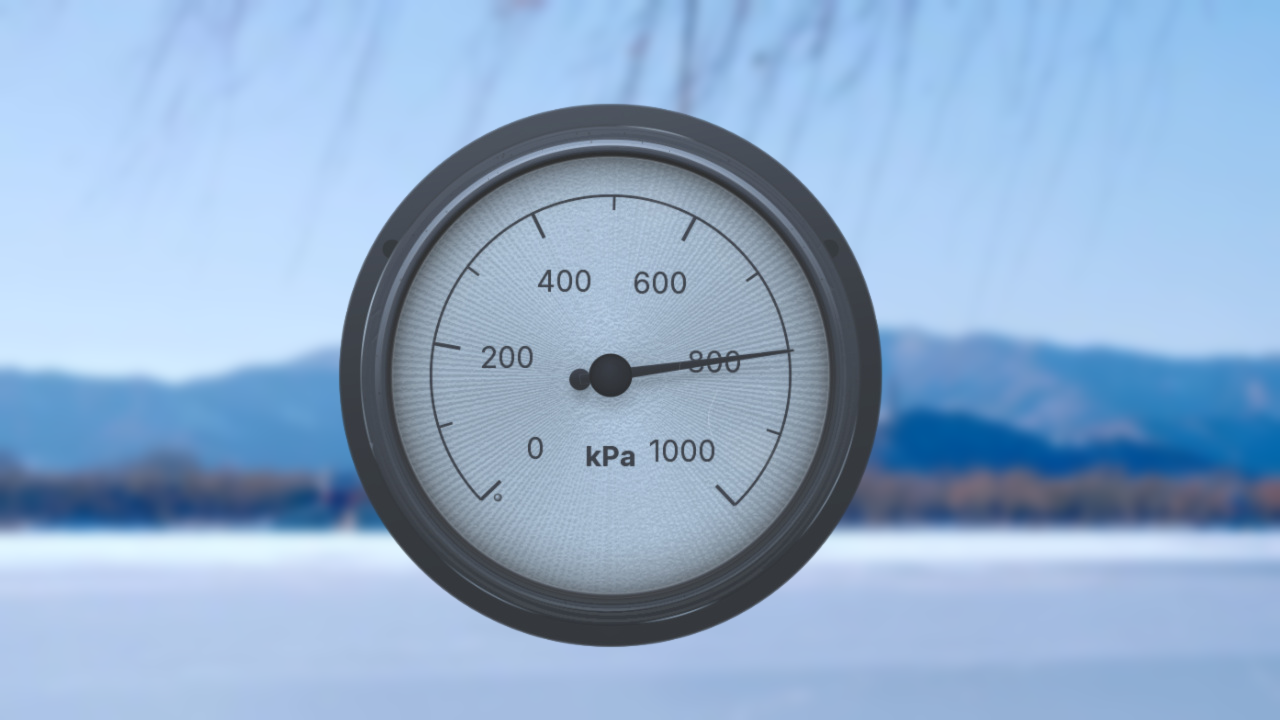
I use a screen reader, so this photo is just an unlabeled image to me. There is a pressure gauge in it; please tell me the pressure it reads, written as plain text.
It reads 800 kPa
